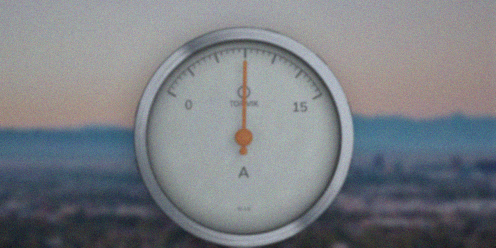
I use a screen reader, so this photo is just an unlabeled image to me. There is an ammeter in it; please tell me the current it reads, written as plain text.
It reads 7.5 A
